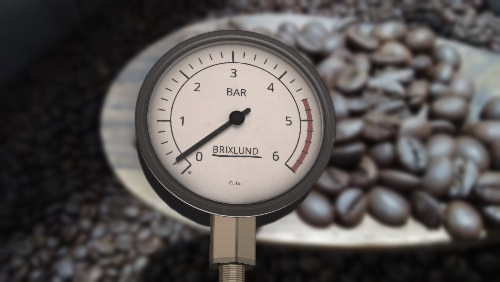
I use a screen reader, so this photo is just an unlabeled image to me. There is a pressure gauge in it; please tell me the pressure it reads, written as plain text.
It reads 0.2 bar
